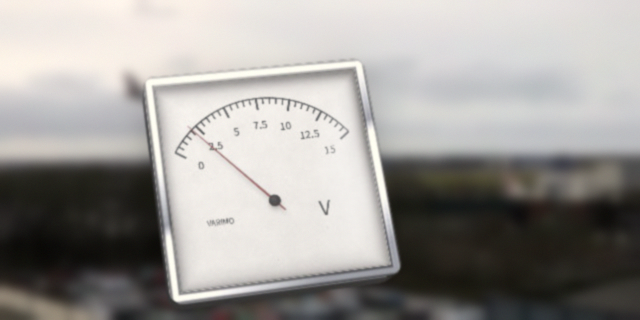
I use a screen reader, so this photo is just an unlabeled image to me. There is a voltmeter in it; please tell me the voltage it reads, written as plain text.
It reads 2 V
